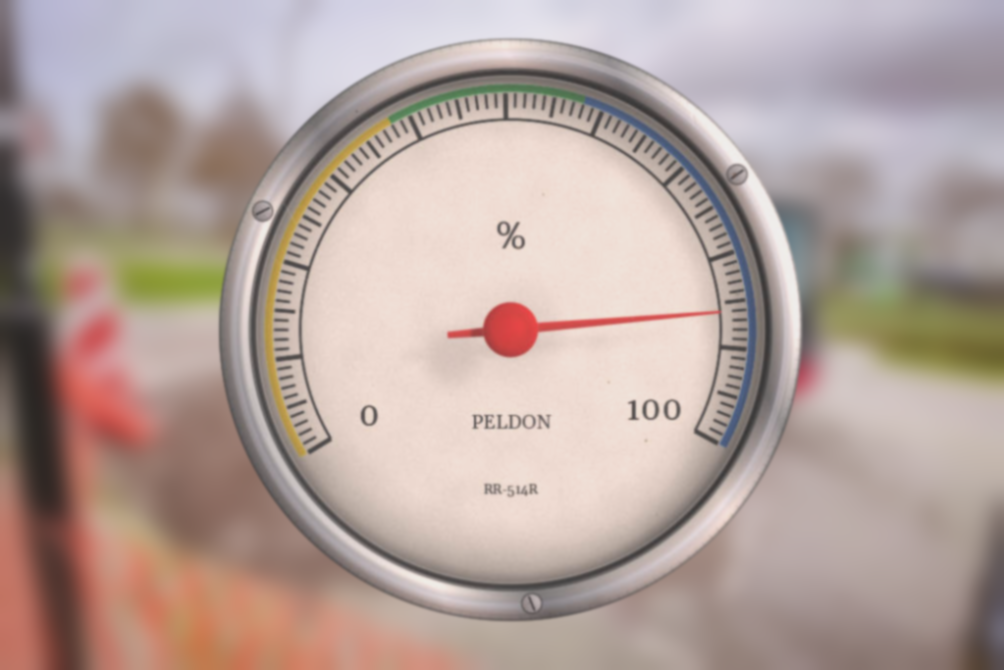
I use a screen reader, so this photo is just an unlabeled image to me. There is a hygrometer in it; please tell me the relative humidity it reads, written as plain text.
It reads 86 %
